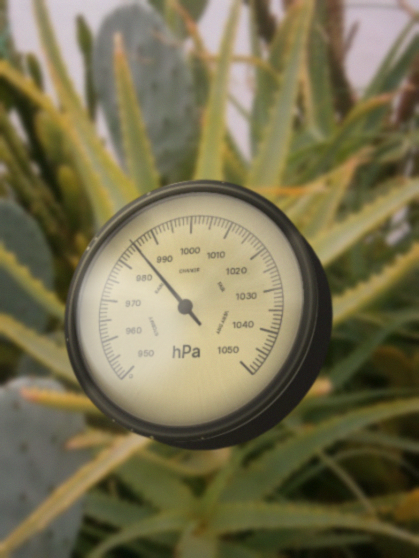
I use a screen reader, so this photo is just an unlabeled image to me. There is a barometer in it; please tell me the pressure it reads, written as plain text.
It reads 985 hPa
